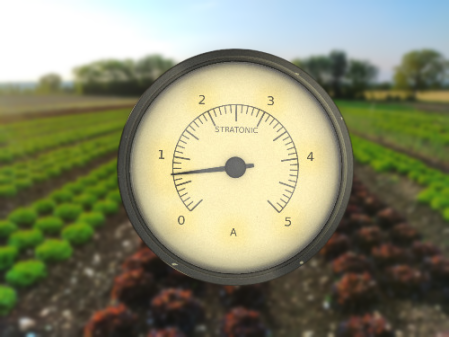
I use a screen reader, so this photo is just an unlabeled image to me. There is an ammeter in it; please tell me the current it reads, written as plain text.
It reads 0.7 A
